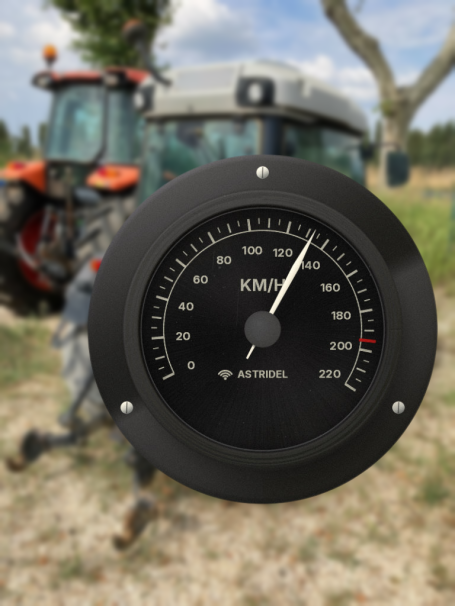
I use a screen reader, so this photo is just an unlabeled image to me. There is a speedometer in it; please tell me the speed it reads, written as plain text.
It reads 132.5 km/h
